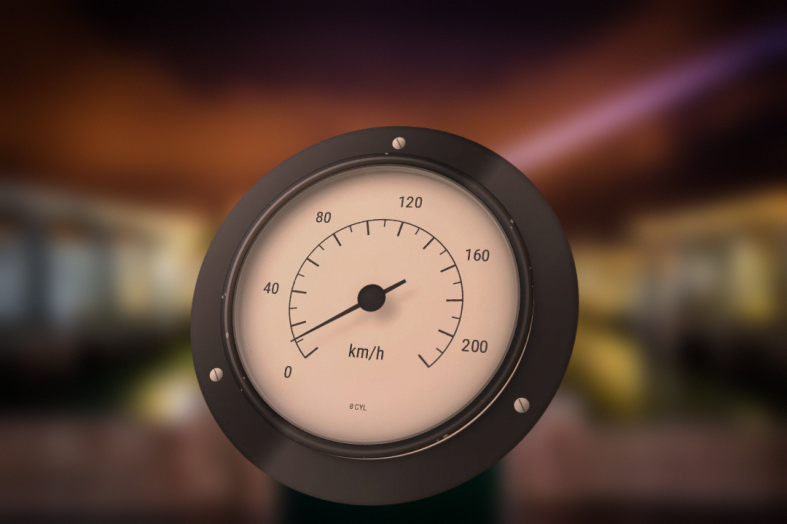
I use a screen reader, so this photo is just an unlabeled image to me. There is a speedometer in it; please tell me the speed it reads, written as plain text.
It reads 10 km/h
